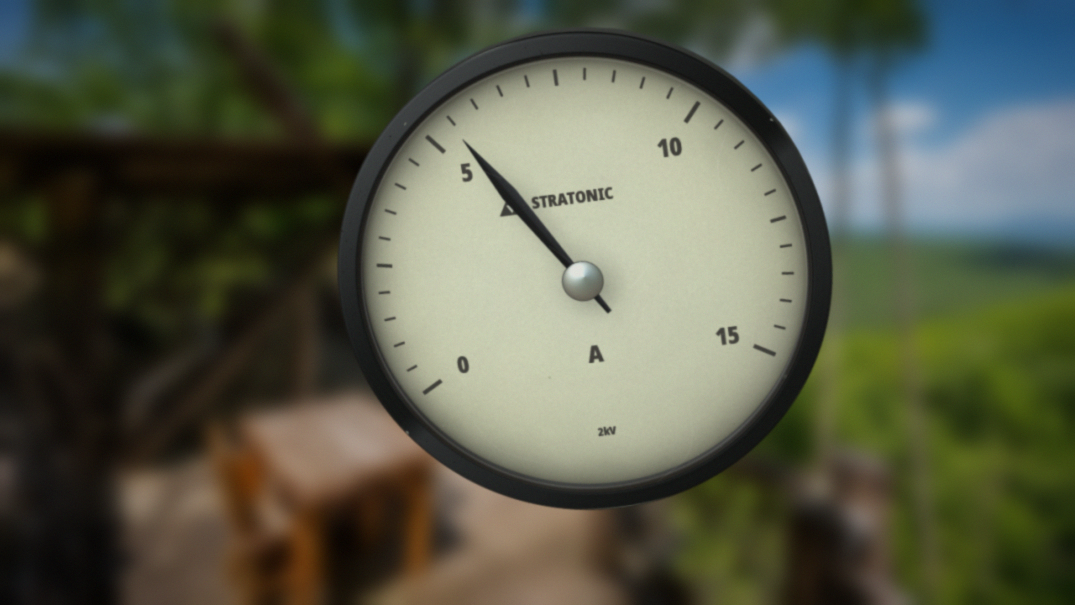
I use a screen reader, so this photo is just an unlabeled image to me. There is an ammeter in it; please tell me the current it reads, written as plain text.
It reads 5.5 A
